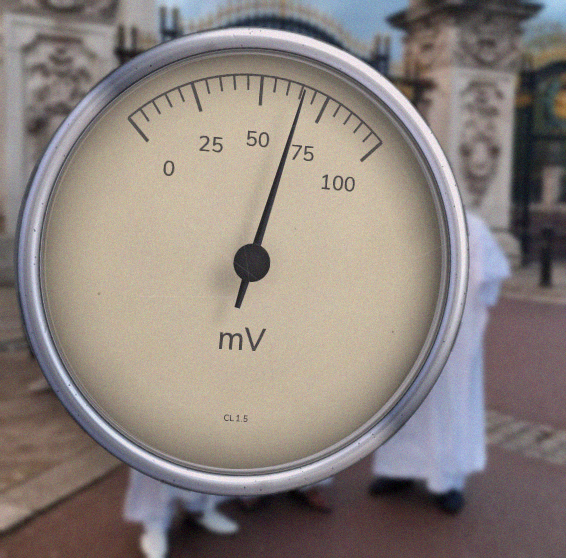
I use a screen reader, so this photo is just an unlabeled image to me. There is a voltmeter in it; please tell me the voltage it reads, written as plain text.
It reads 65 mV
